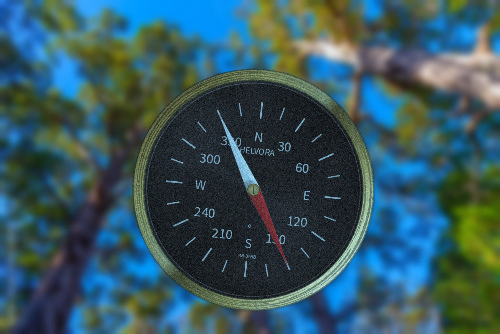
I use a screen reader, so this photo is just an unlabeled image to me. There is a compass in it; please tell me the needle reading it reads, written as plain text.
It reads 150 °
